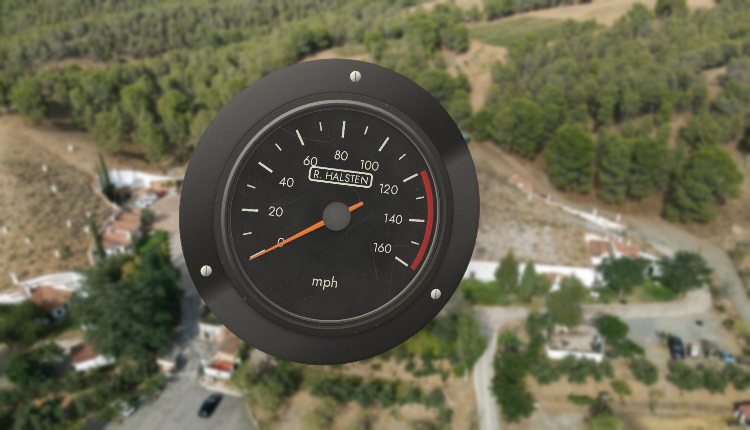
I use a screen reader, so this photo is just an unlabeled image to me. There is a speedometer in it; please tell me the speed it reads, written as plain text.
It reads 0 mph
